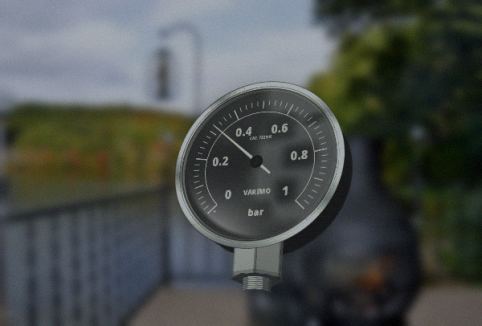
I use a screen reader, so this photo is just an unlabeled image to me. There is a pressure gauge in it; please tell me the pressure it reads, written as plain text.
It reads 0.32 bar
